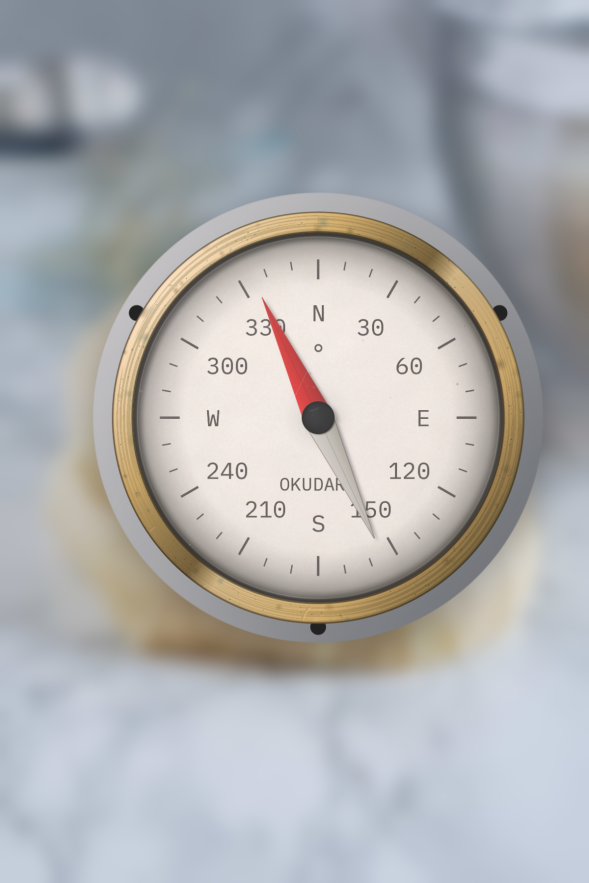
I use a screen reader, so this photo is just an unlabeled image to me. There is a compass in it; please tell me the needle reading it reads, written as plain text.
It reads 335 °
